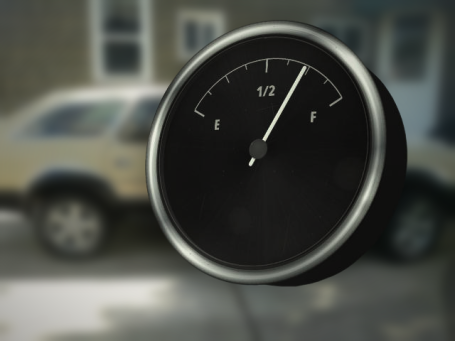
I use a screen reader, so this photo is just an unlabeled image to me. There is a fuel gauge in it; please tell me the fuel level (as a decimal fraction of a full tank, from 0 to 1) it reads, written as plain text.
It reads 0.75
